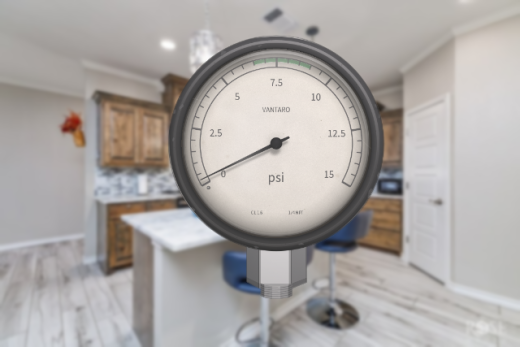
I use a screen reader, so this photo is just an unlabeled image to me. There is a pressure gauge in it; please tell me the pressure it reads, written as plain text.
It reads 0.25 psi
